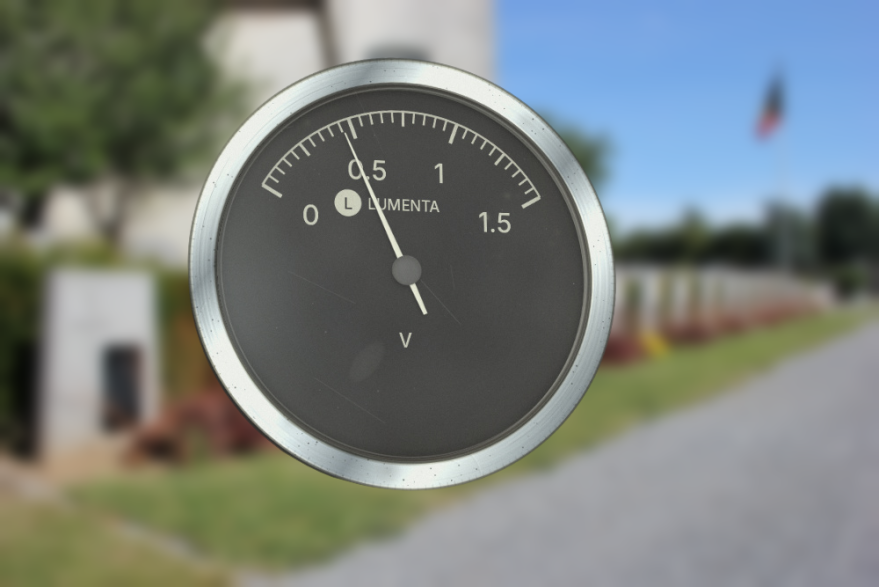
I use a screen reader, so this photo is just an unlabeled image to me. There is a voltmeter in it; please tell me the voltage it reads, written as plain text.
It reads 0.45 V
